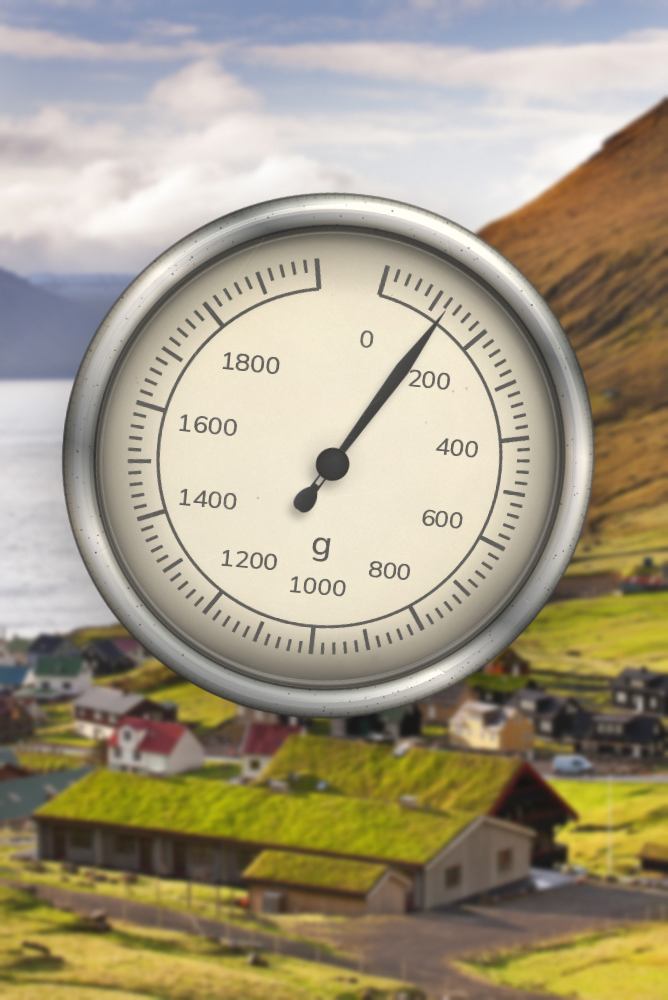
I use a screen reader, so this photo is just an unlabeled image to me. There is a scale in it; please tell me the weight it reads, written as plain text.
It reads 120 g
